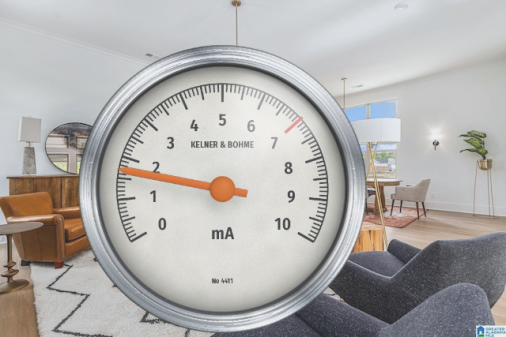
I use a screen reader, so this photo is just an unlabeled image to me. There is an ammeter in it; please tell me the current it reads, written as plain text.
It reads 1.7 mA
